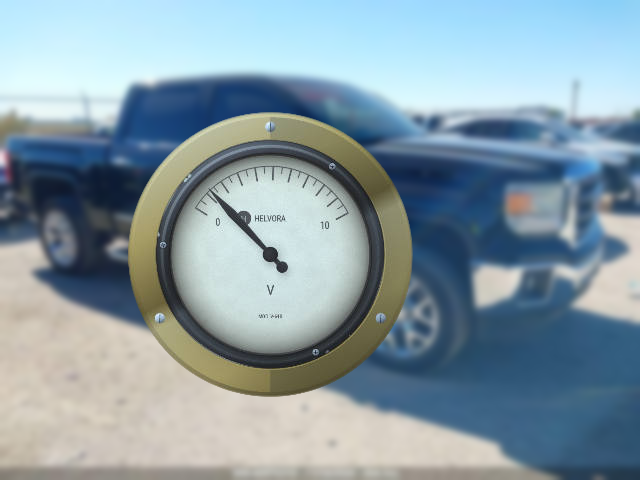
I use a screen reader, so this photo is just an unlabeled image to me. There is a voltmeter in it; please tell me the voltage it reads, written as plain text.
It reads 1.25 V
